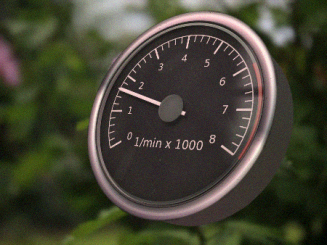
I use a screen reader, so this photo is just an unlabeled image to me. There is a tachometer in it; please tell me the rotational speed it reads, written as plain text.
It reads 1600 rpm
